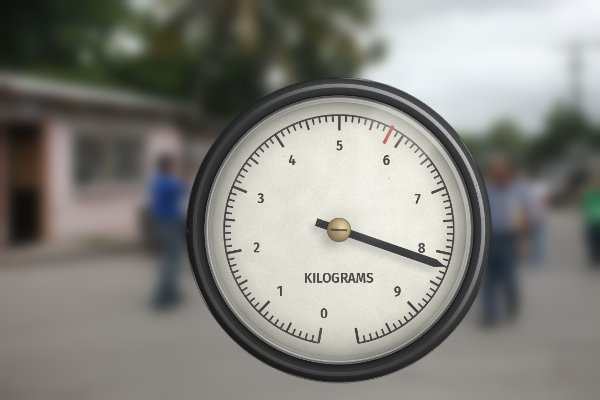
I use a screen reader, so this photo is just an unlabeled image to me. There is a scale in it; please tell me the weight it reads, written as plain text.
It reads 8.2 kg
